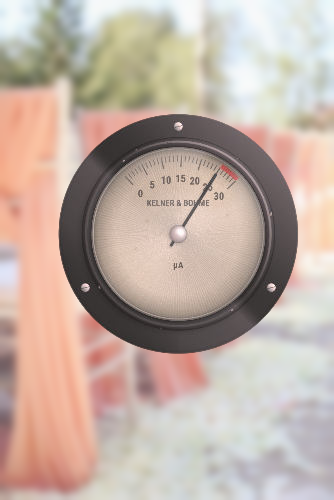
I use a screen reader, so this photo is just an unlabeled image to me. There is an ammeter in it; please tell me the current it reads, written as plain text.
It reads 25 µA
